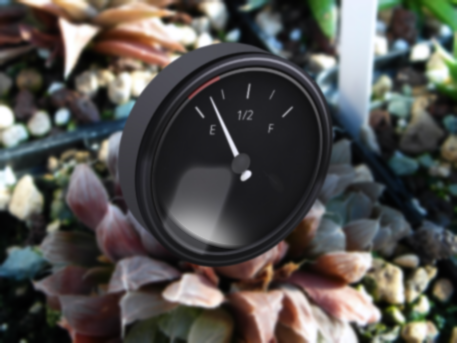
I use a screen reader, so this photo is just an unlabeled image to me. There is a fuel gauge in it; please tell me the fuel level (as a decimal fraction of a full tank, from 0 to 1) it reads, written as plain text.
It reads 0.125
